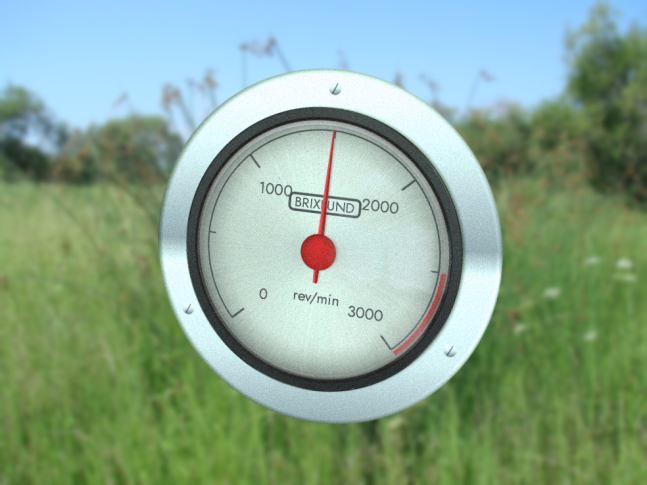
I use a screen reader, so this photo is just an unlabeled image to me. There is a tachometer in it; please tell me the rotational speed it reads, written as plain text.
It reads 1500 rpm
